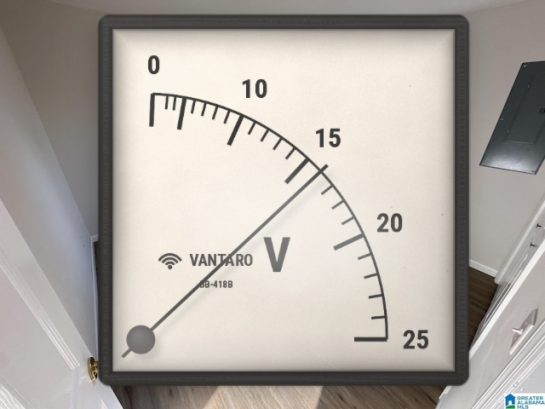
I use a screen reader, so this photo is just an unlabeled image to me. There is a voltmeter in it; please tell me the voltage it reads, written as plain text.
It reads 16 V
